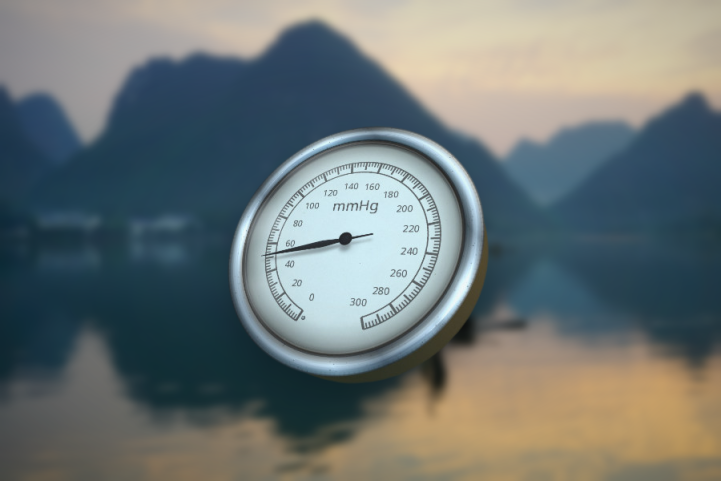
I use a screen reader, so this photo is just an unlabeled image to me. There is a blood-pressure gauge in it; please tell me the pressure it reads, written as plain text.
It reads 50 mmHg
